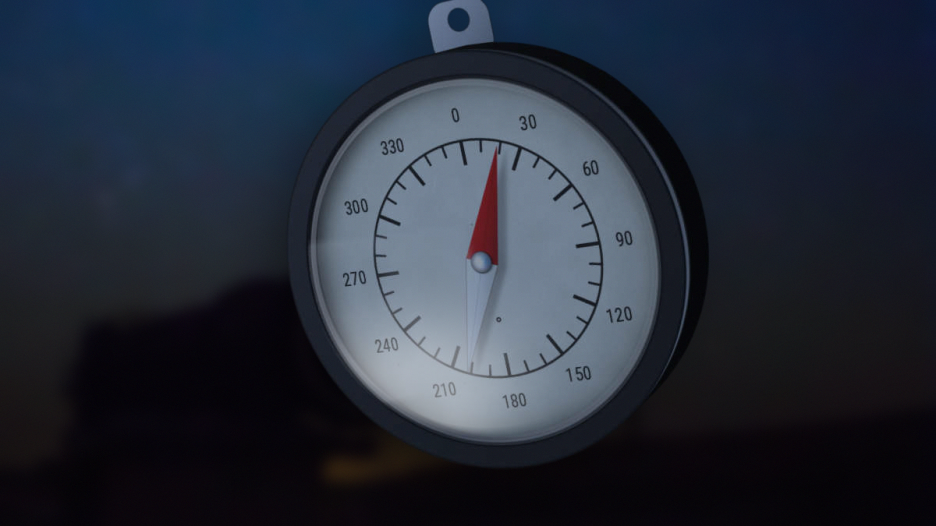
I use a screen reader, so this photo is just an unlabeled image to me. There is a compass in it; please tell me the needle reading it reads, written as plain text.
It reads 20 °
